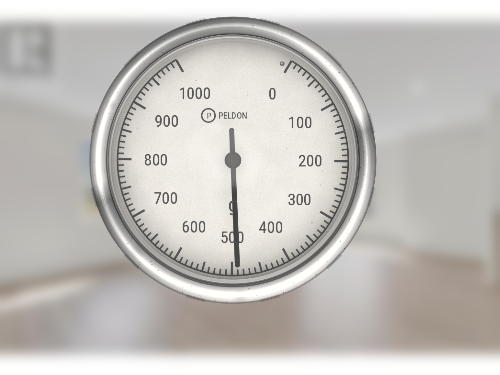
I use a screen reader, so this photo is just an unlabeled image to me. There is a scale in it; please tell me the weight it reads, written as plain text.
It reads 490 g
